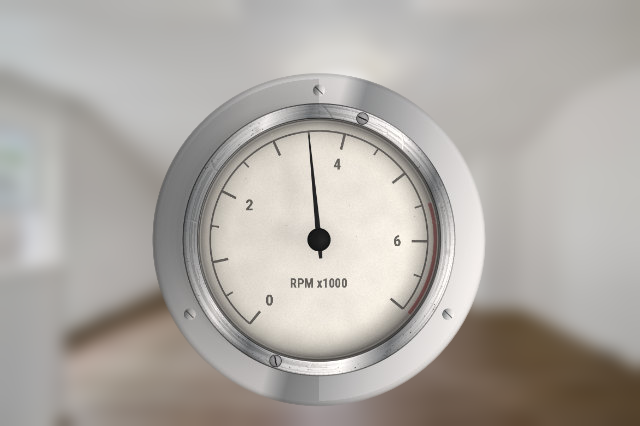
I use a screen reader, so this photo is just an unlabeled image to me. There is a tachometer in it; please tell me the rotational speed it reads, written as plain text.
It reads 3500 rpm
